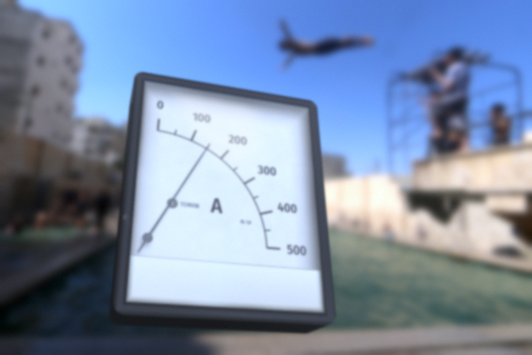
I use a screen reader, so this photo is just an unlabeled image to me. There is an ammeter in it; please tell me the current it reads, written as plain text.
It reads 150 A
